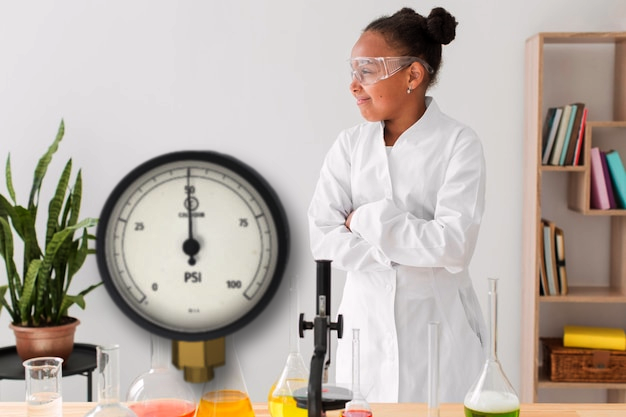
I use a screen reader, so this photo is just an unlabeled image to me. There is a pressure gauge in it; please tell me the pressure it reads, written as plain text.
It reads 50 psi
